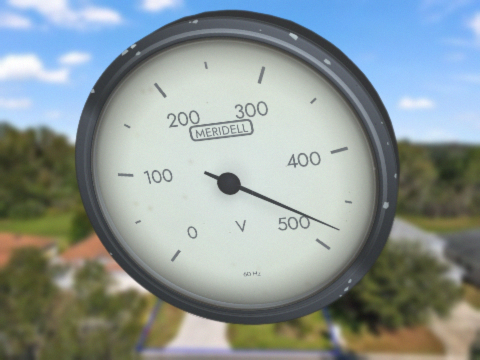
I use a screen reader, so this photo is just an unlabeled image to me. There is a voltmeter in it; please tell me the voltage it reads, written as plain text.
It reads 475 V
